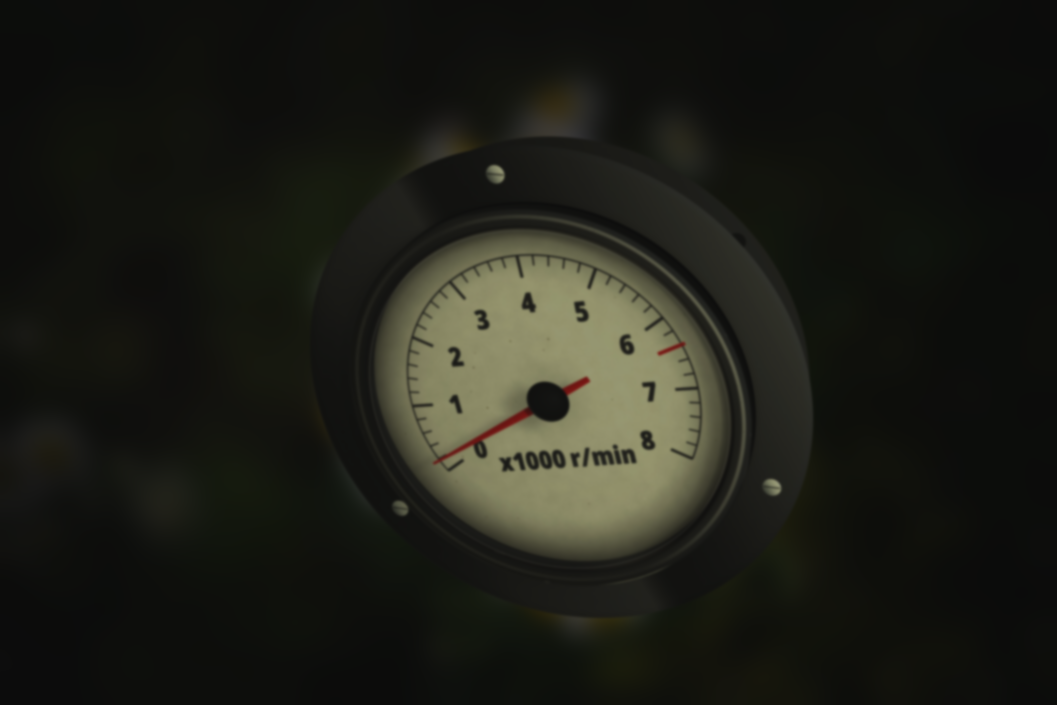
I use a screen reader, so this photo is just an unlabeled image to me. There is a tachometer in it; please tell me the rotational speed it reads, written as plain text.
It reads 200 rpm
